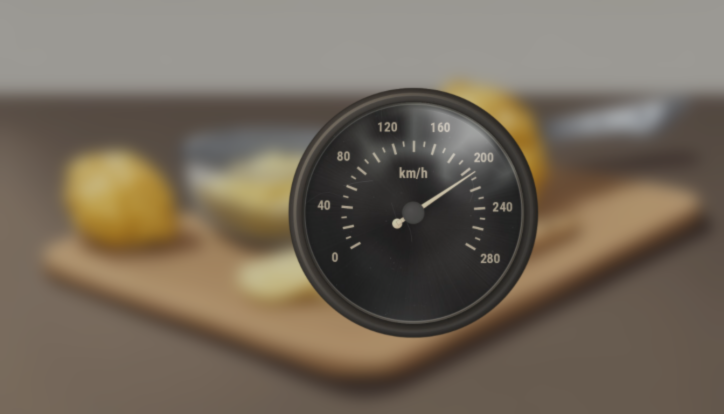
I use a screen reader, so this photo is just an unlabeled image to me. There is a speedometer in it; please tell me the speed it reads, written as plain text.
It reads 205 km/h
